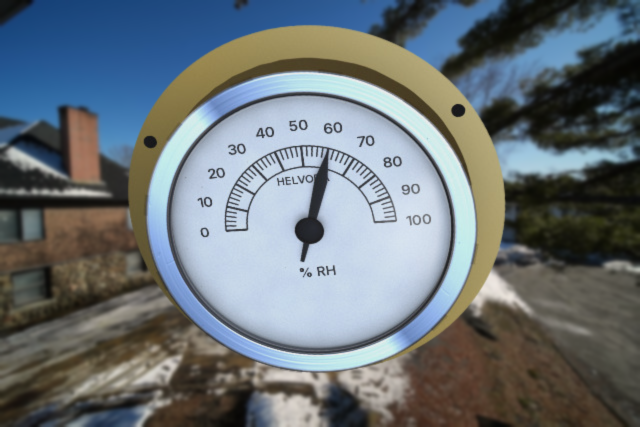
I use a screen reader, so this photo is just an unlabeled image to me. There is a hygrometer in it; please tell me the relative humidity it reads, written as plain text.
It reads 60 %
